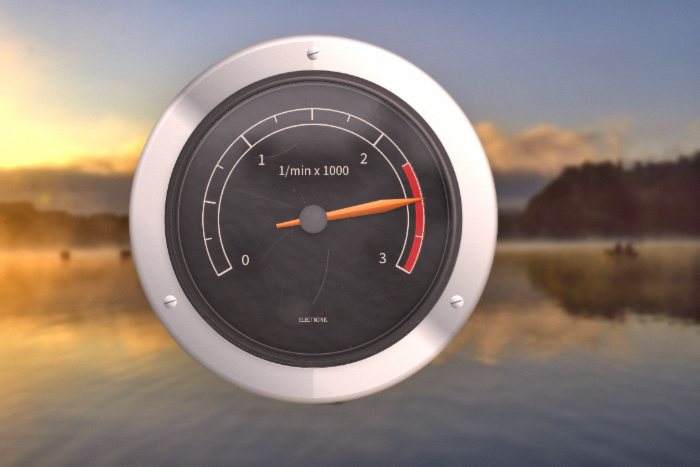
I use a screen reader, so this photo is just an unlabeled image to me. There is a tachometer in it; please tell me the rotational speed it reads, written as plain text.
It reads 2500 rpm
